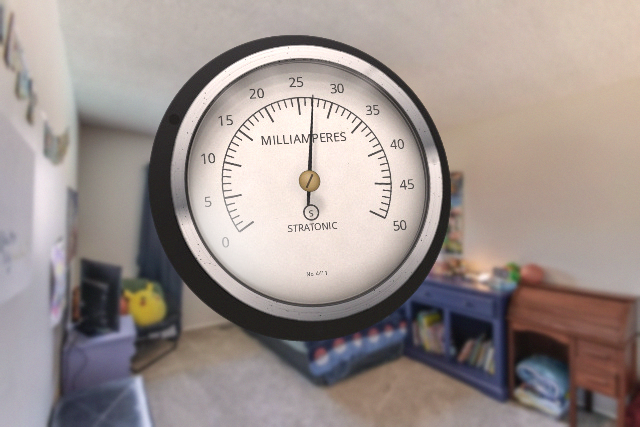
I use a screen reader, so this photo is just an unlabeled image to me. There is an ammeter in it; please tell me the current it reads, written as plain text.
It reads 27 mA
